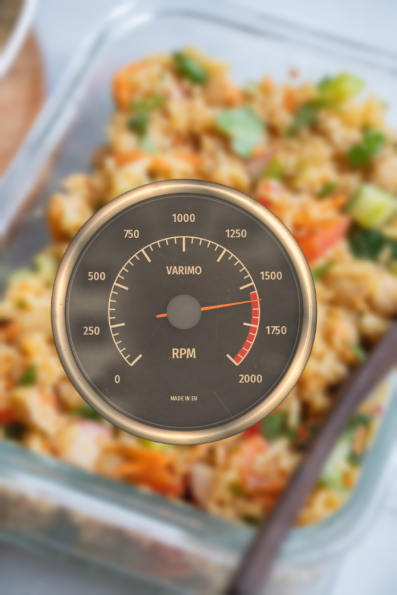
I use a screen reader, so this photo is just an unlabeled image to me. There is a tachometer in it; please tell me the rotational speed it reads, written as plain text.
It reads 1600 rpm
